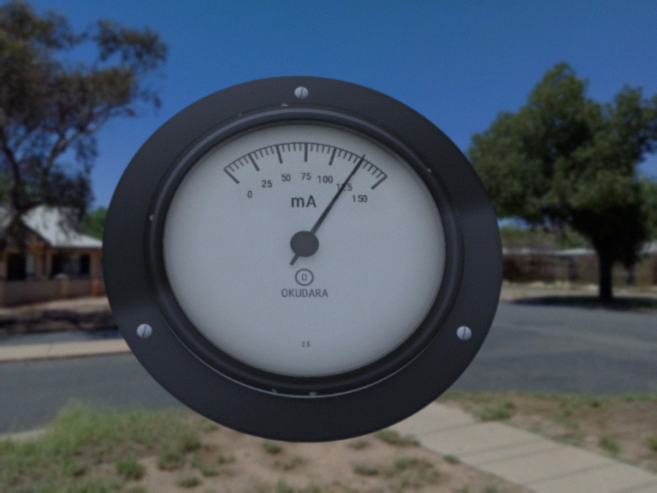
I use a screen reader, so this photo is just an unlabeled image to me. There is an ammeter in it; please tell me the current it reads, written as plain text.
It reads 125 mA
